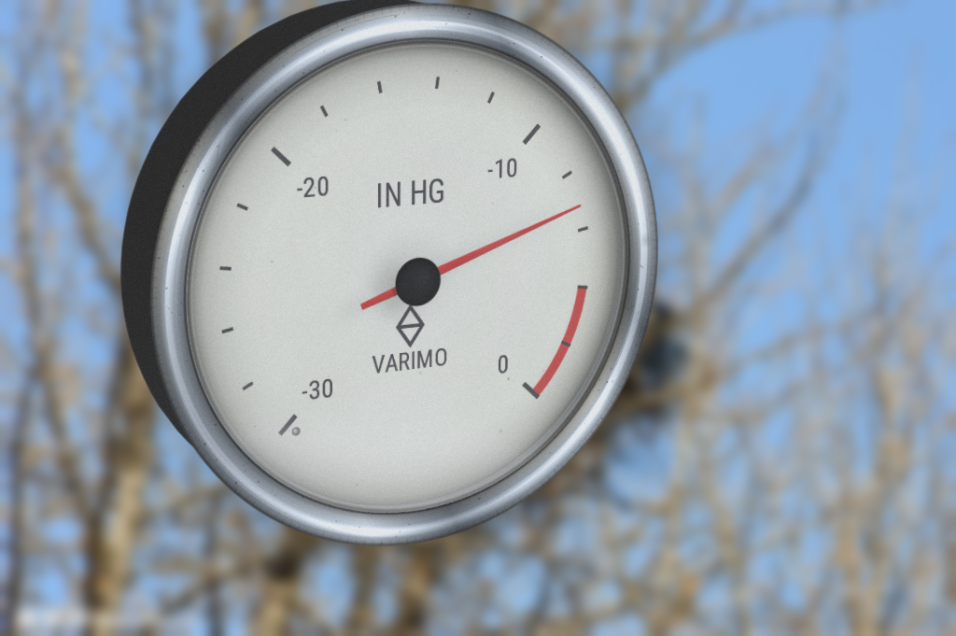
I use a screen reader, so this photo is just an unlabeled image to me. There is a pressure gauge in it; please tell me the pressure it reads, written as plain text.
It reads -7 inHg
